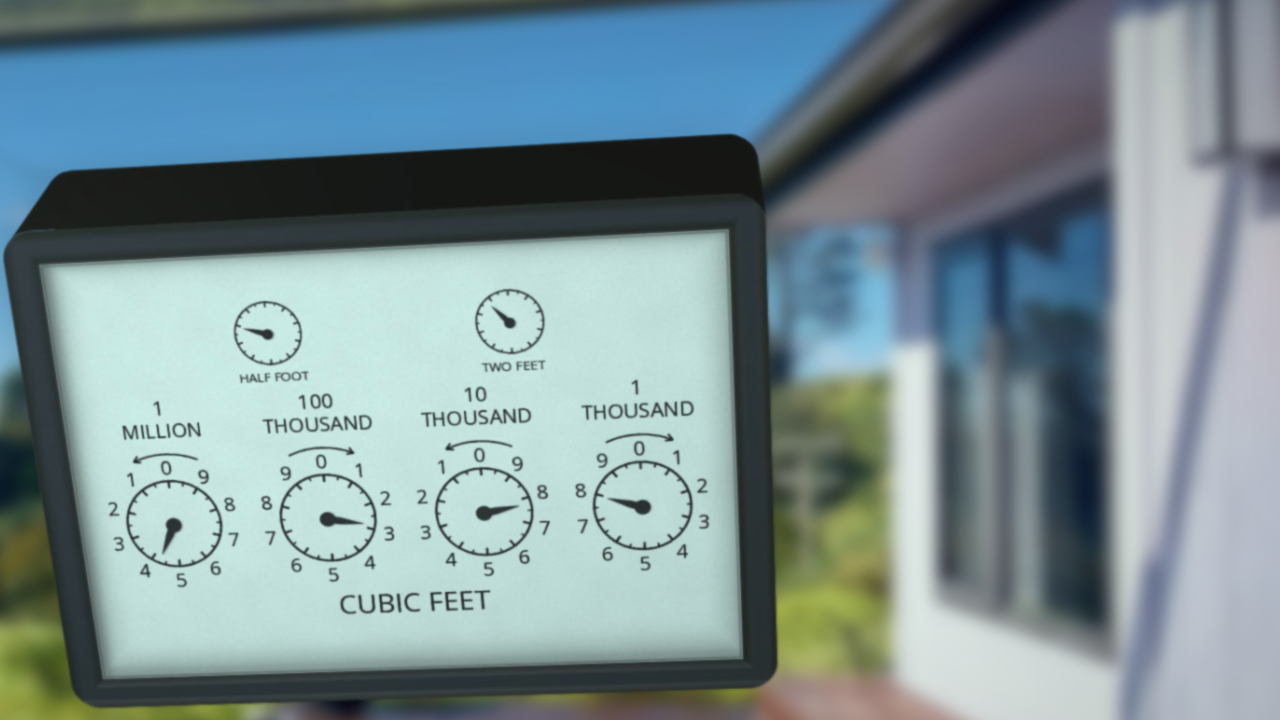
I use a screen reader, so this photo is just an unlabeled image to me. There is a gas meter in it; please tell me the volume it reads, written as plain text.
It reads 427800 ft³
